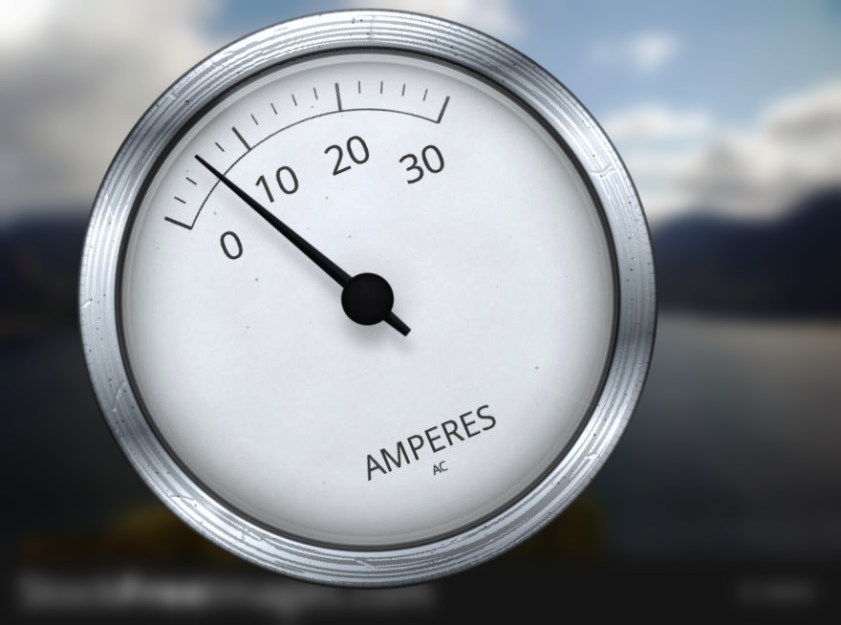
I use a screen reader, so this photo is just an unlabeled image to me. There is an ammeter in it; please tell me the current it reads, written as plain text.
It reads 6 A
